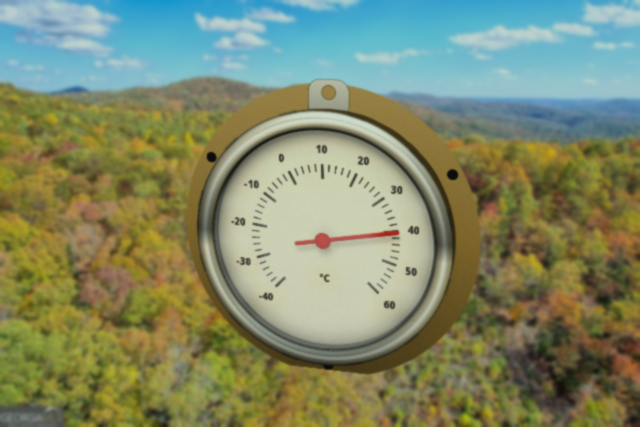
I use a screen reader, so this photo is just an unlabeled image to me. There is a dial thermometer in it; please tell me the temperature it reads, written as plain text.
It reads 40 °C
